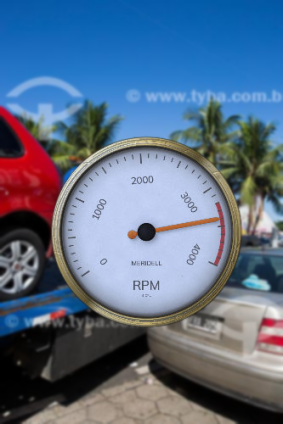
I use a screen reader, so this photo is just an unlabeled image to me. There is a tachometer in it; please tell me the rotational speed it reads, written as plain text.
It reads 3400 rpm
